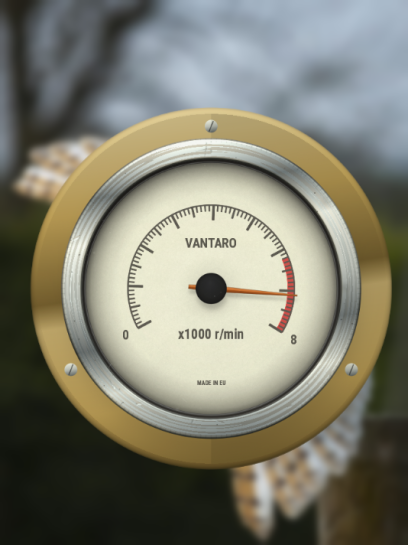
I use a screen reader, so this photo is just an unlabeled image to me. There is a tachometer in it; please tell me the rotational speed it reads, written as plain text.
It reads 7100 rpm
